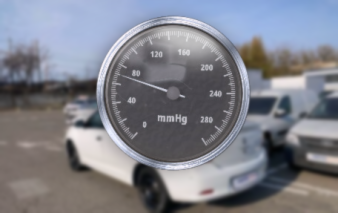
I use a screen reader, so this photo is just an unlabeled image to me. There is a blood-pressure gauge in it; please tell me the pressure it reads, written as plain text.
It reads 70 mmHg
